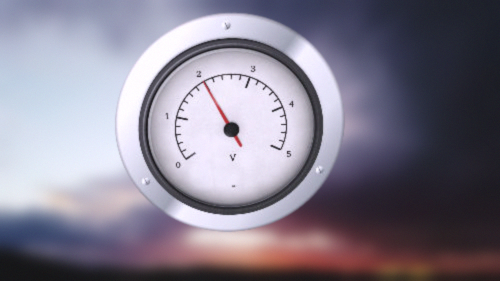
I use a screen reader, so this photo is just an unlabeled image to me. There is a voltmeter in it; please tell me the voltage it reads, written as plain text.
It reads 2 V
